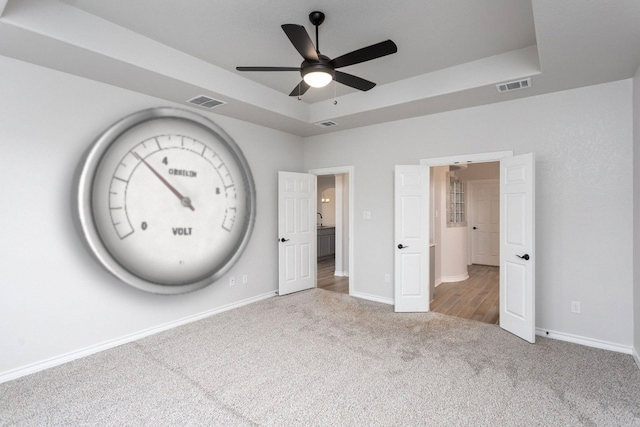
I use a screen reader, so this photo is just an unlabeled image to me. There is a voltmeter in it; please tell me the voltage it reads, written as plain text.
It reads 3 V
